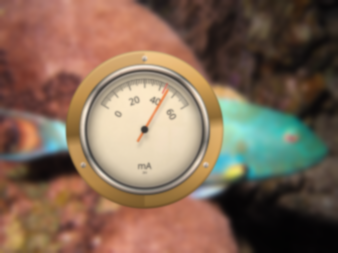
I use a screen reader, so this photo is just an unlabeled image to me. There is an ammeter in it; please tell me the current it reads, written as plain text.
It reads 45 mA
